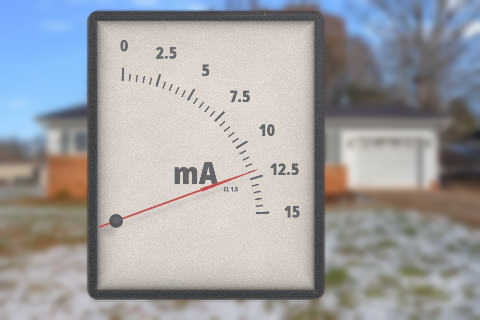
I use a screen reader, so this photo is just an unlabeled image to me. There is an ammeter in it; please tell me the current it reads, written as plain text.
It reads 12 mA
